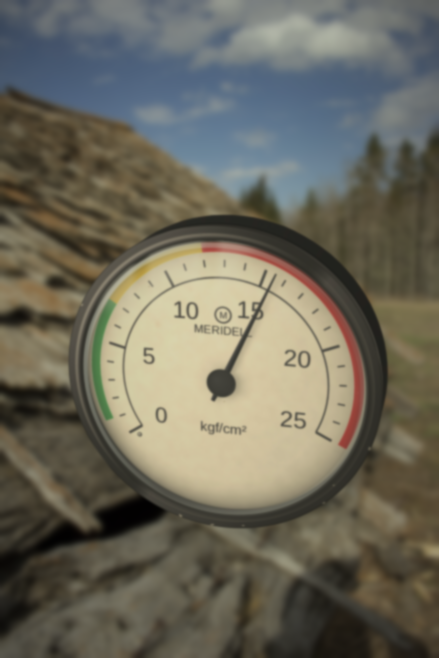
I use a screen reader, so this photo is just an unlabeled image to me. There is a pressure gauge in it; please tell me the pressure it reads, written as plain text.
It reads 15.5 kg/cm²
